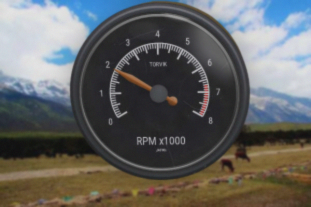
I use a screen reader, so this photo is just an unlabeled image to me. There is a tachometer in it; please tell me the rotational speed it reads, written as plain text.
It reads 2000 rpm
